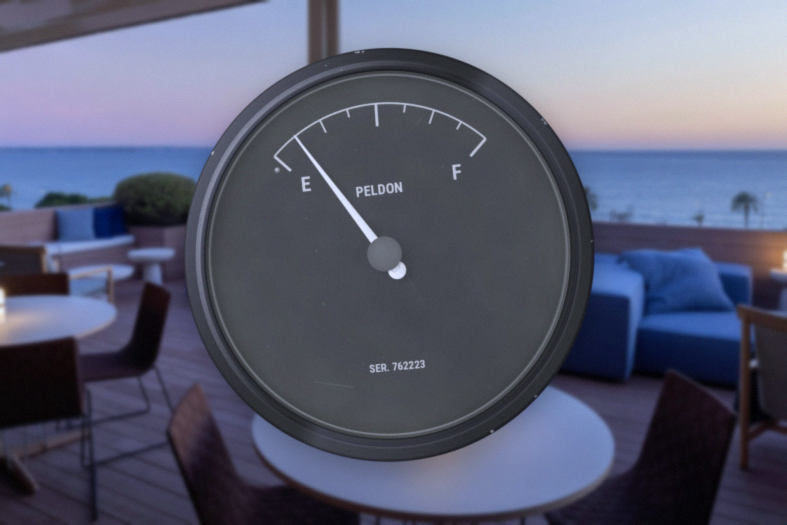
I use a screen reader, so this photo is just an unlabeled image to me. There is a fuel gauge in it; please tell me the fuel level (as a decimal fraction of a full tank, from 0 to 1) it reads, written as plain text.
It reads 0.125
